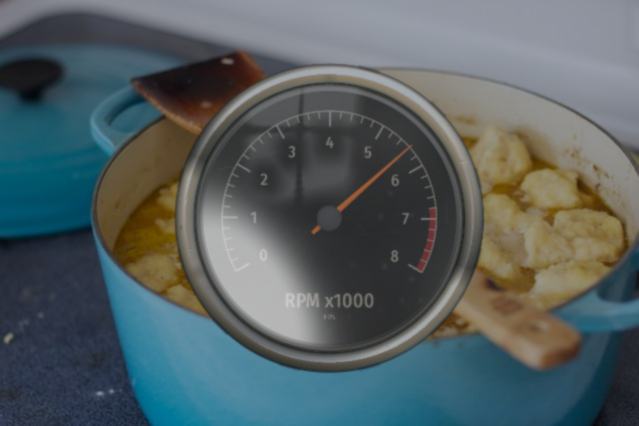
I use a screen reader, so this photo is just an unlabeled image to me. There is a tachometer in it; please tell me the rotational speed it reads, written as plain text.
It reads 5600 rpm
